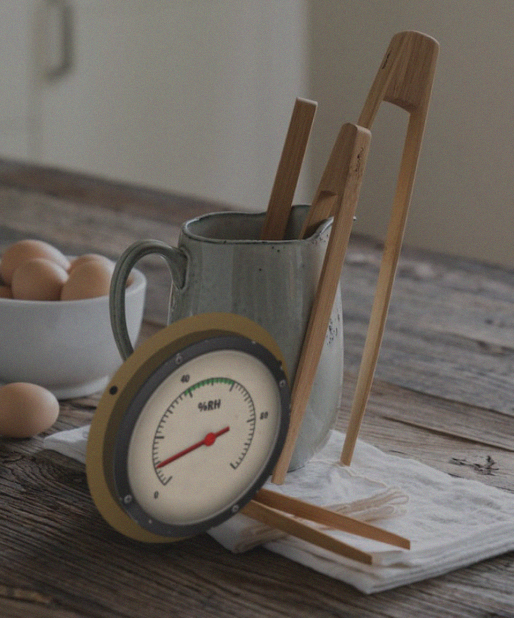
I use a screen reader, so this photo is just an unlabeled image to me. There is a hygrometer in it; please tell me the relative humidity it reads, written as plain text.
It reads 10 %
